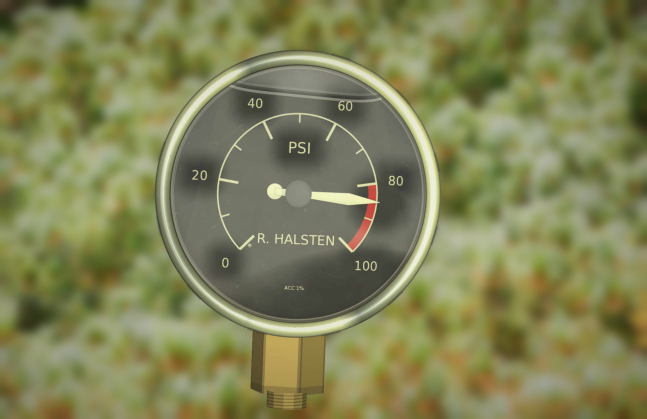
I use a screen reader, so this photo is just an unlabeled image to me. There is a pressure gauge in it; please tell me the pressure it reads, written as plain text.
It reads 85 psi
